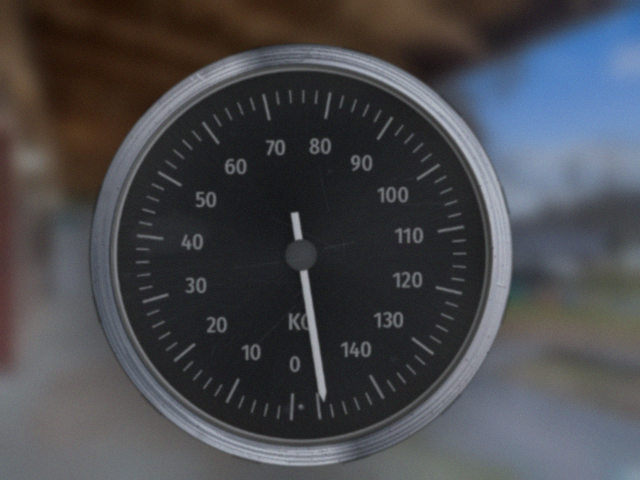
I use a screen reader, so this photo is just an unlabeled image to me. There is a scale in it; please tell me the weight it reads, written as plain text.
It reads 149 kg
